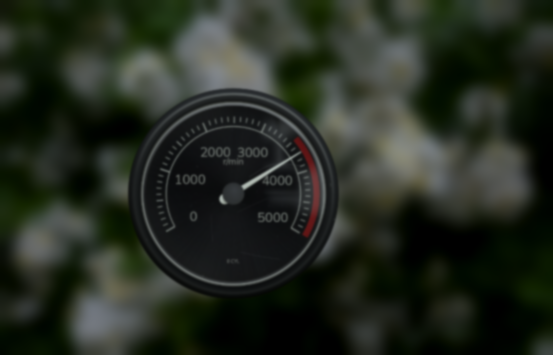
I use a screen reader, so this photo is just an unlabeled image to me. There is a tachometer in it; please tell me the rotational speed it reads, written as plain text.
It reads 3700 rpm
